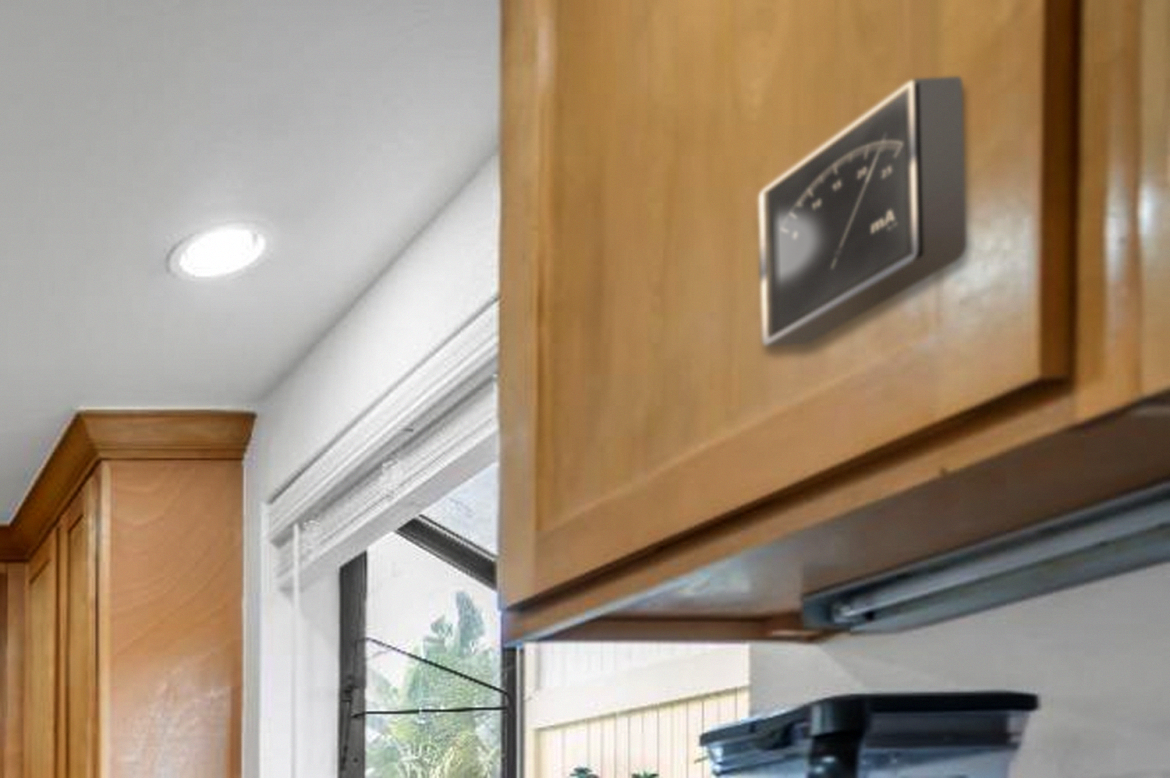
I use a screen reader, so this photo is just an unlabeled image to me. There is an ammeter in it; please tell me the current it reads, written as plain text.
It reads 22.5 mA
